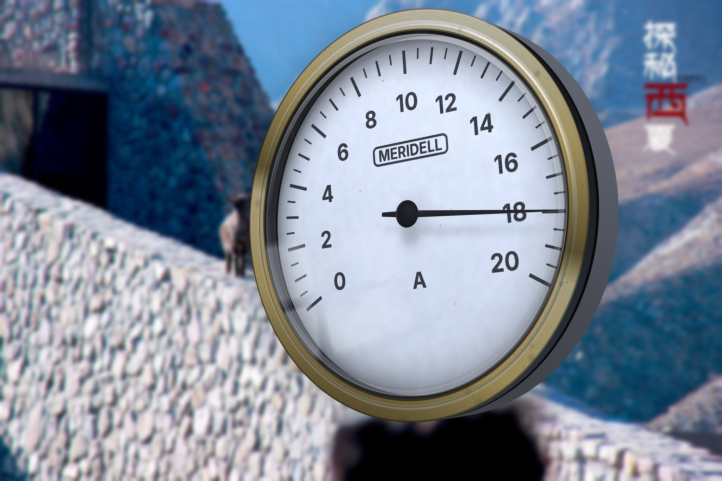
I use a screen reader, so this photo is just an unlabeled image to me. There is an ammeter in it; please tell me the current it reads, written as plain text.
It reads 18 A
